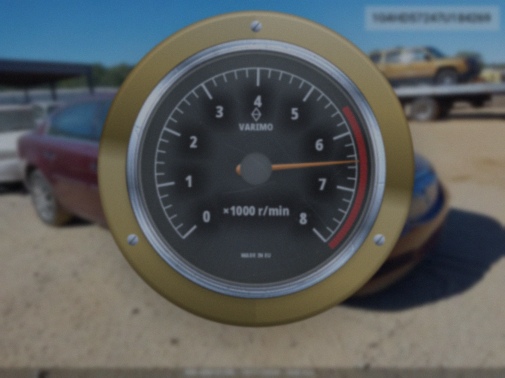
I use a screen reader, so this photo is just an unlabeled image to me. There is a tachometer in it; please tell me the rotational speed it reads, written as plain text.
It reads 6500 rpm
